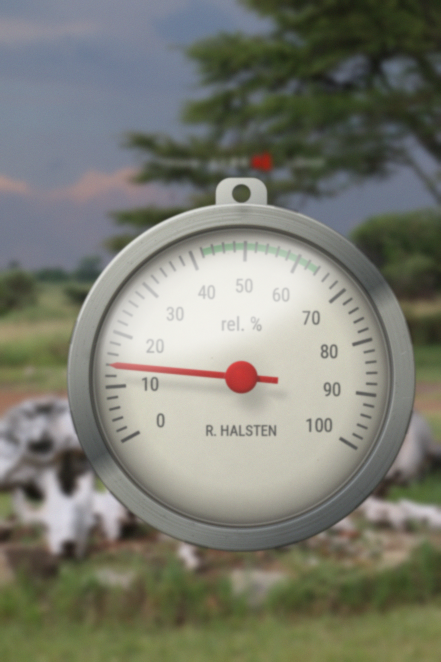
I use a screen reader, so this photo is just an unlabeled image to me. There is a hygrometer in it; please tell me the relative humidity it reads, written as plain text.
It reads 14 %
